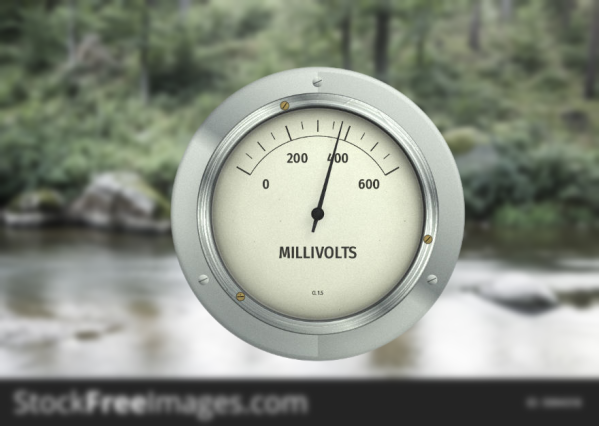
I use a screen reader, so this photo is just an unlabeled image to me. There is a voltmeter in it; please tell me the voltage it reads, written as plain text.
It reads 375 mV
